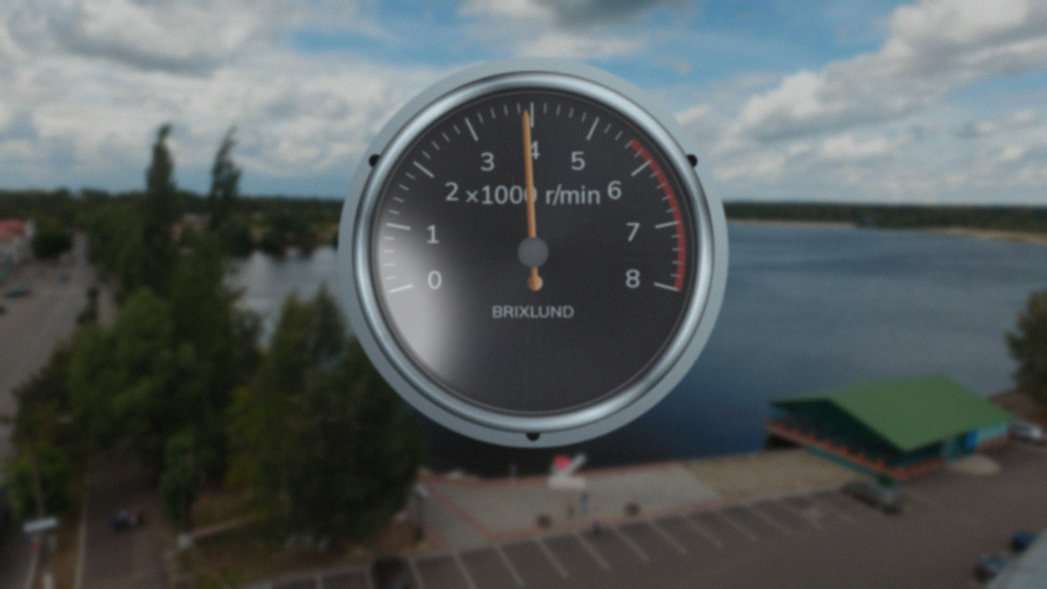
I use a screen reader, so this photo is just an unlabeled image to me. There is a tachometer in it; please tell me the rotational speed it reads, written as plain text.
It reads 3900 rpm
